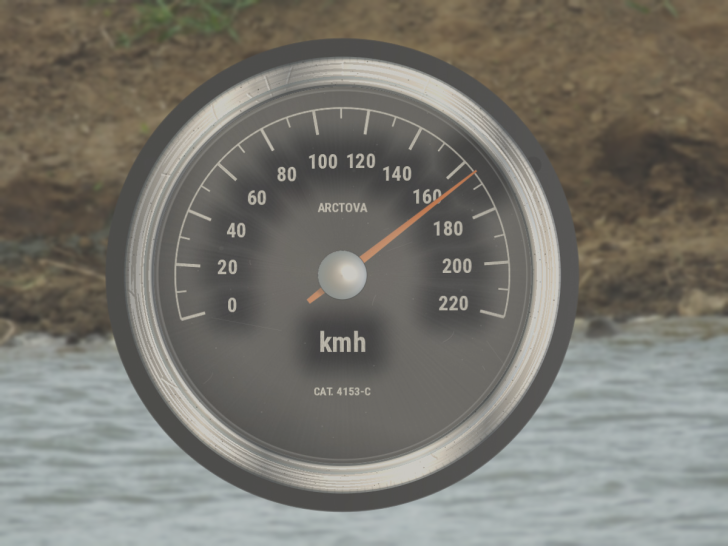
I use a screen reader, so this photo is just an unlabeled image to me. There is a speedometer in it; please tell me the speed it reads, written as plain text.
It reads 165 km/h
